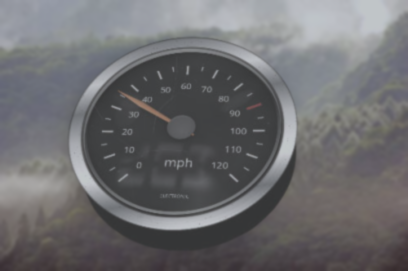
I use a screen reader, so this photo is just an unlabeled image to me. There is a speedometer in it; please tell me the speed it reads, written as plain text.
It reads 35 mph
